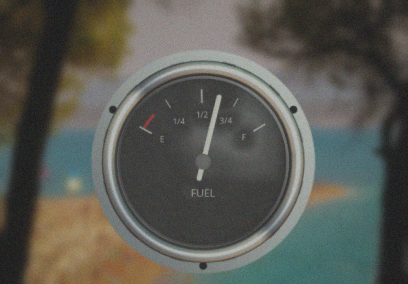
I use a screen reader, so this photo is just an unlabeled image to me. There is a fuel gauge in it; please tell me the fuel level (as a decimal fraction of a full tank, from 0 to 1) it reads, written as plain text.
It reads 0.625
